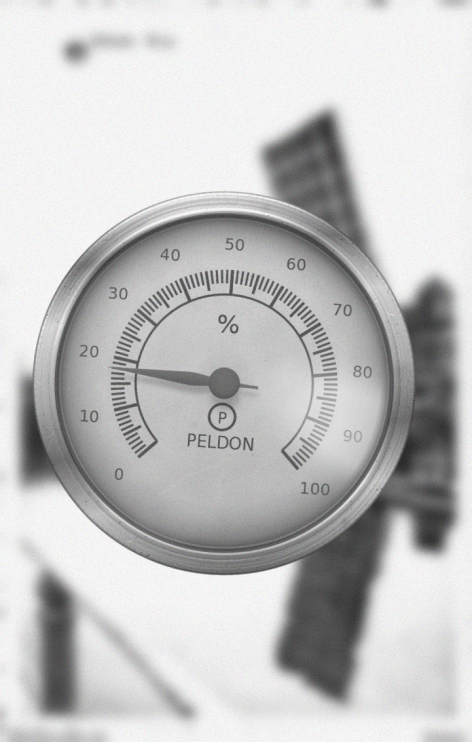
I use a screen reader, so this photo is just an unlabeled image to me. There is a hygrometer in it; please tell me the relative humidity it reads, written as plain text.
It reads 18 %
